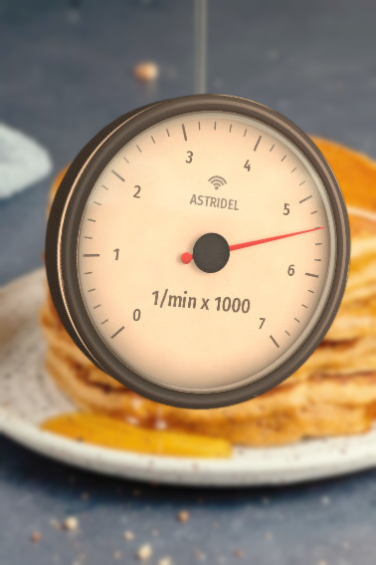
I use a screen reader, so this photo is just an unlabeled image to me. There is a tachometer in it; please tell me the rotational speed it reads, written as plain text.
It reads 5400 rpm
